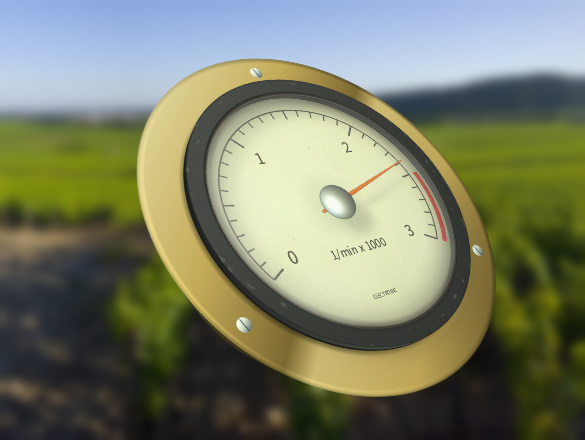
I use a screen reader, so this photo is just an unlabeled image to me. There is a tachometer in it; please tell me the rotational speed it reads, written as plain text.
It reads 2400 rpm
